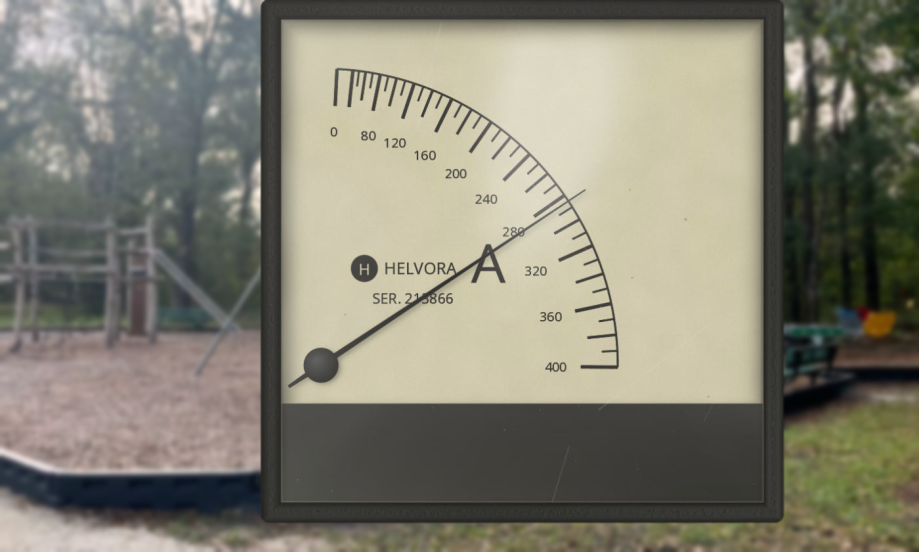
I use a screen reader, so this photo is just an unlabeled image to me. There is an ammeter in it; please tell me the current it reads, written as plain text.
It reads 285 A
